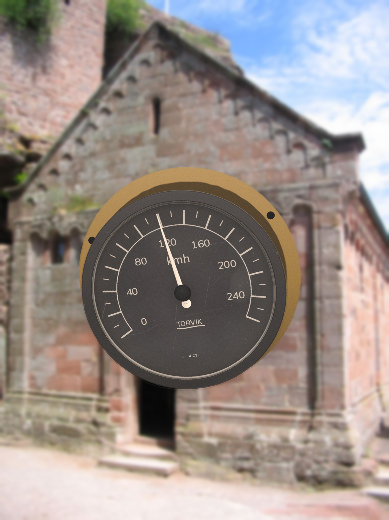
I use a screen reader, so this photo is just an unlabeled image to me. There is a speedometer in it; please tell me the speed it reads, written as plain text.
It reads 120 km/h
